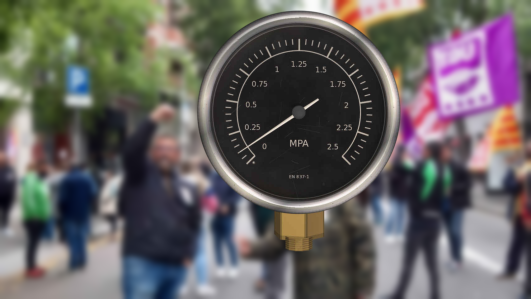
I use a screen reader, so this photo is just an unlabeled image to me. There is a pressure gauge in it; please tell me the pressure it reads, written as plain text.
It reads 0.1 MPa
